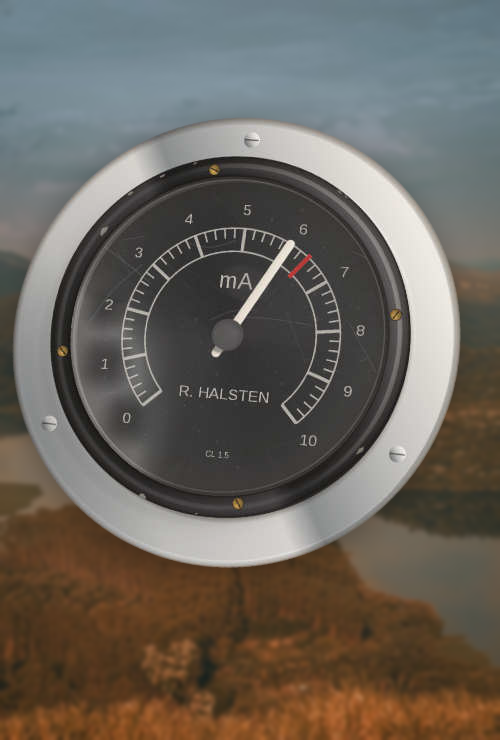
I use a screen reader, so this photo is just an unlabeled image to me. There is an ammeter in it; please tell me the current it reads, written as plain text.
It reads 6 mA
